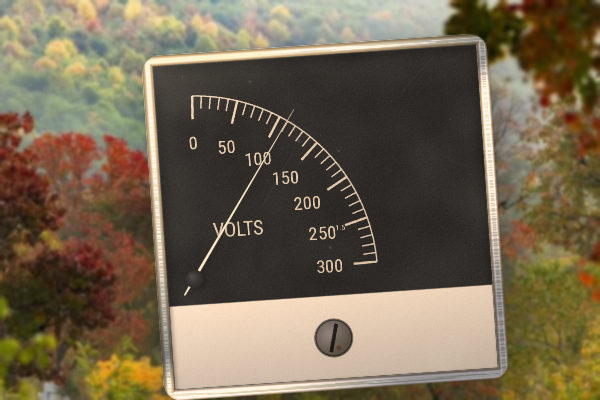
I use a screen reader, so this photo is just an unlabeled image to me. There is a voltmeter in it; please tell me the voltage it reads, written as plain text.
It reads 110 V
